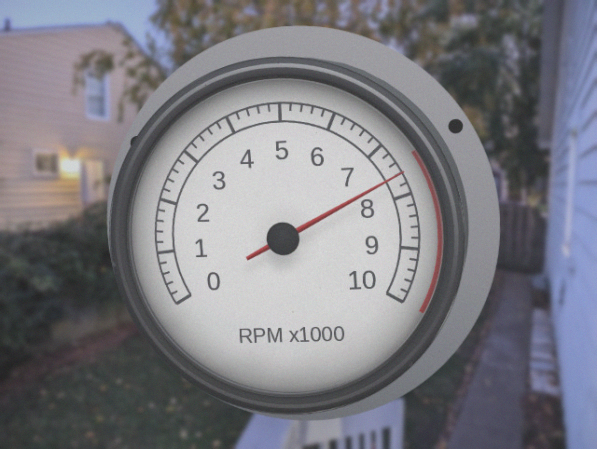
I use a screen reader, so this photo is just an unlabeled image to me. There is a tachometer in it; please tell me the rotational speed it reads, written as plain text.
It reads 7600 rpm
